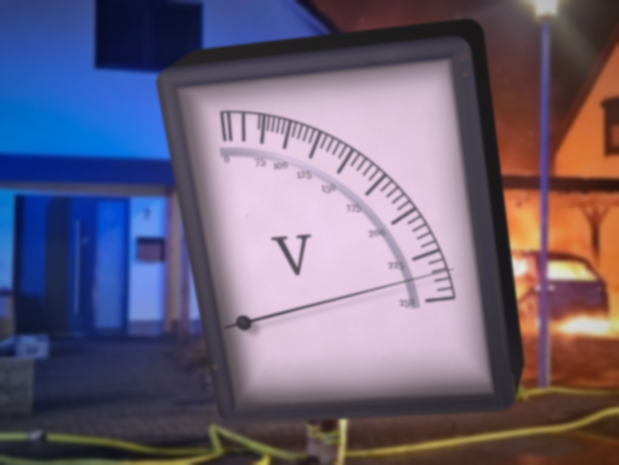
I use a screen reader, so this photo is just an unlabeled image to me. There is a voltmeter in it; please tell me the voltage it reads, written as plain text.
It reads 235 V
